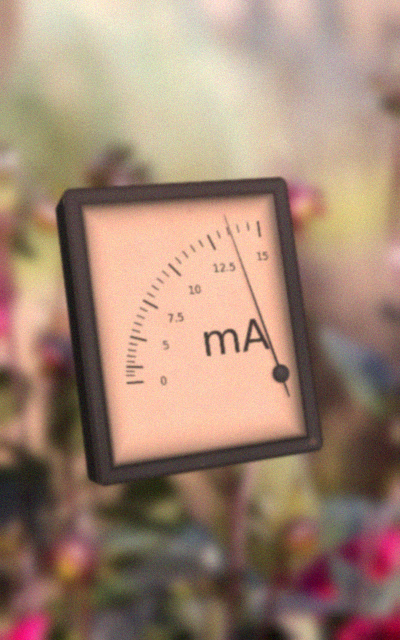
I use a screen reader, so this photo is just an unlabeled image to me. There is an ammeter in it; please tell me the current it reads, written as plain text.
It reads 13.5 mA
